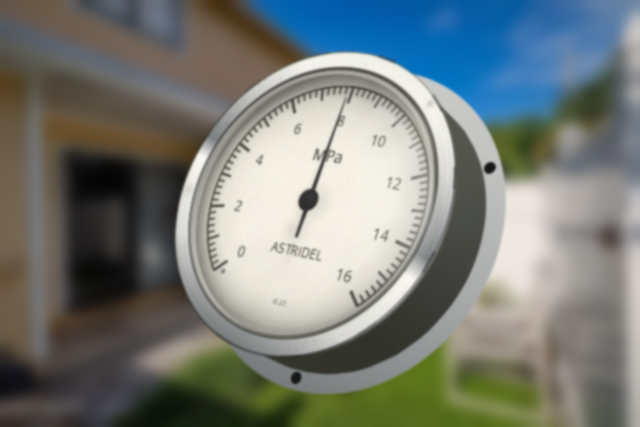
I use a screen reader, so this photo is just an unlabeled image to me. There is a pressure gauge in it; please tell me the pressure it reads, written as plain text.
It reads 8 MPa
